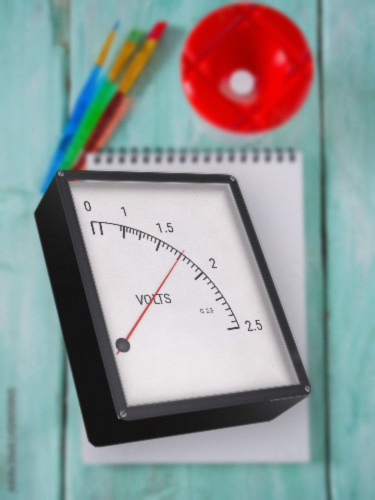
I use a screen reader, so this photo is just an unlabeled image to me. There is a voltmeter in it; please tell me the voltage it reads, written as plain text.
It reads 1.75 V
